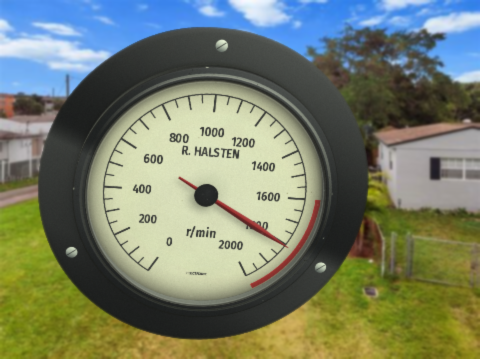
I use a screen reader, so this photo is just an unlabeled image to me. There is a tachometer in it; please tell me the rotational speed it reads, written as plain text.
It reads 1800 rpm
